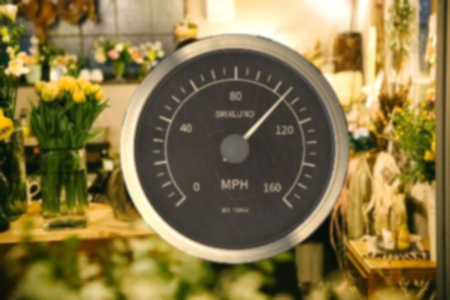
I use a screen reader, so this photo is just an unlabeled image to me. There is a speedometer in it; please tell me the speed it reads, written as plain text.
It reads 105 mph
